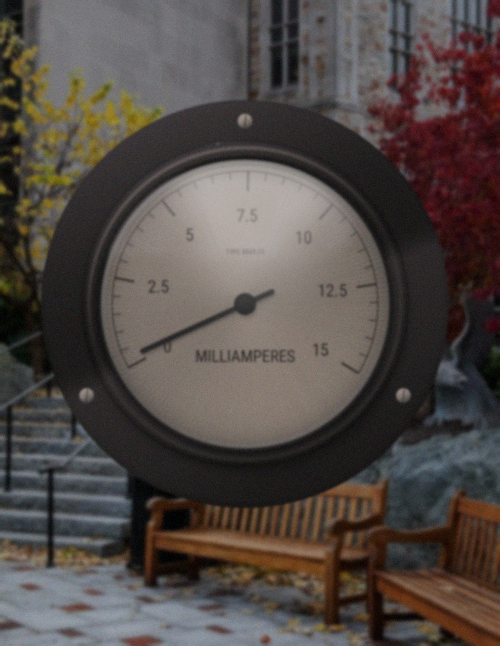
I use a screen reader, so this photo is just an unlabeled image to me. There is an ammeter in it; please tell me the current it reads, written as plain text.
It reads 0.25 mA
